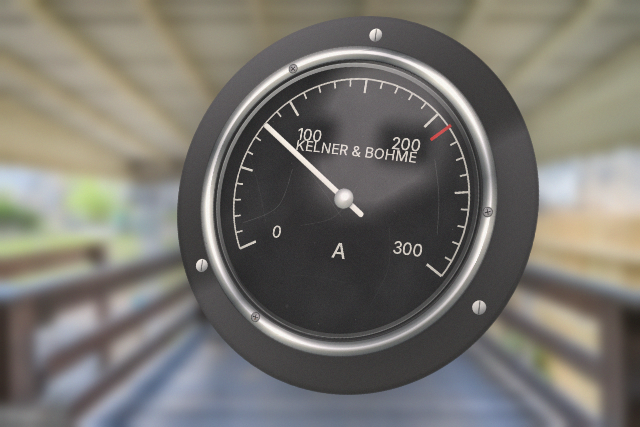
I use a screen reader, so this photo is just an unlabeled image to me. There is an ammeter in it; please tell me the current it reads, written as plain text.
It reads 80 A
